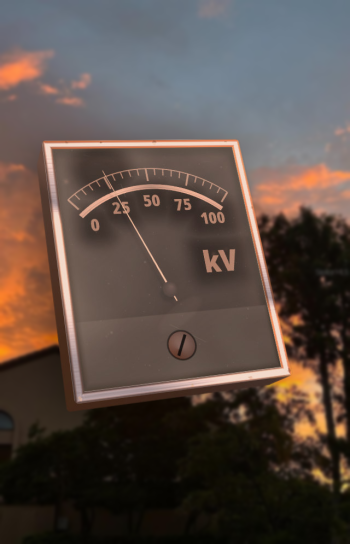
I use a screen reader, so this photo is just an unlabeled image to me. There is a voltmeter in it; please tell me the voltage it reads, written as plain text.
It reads 25 kV
